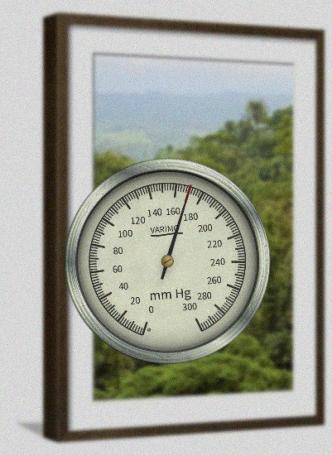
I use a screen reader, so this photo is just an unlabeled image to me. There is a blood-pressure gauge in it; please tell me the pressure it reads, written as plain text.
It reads 170 mmHg
